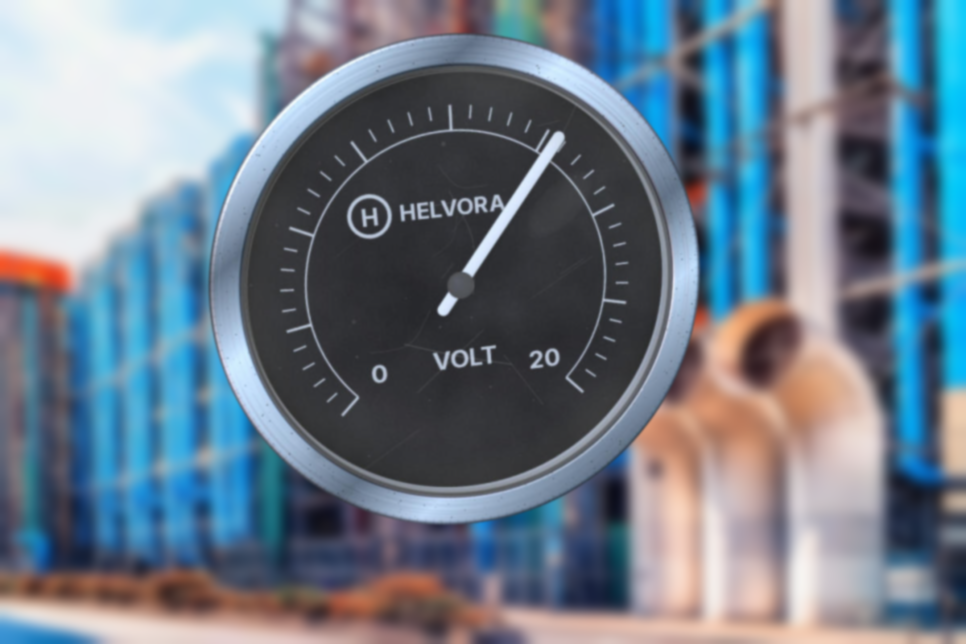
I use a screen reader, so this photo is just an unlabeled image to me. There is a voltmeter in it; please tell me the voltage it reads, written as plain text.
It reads 12.75 V
